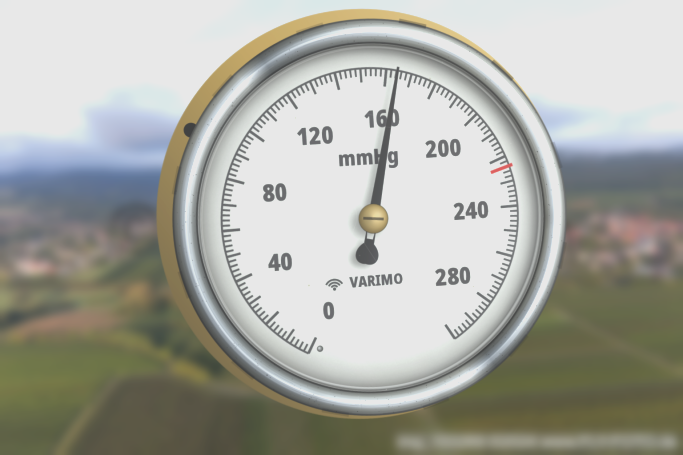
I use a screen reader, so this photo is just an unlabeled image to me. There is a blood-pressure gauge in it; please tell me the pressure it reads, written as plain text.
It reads 164 mmHg
